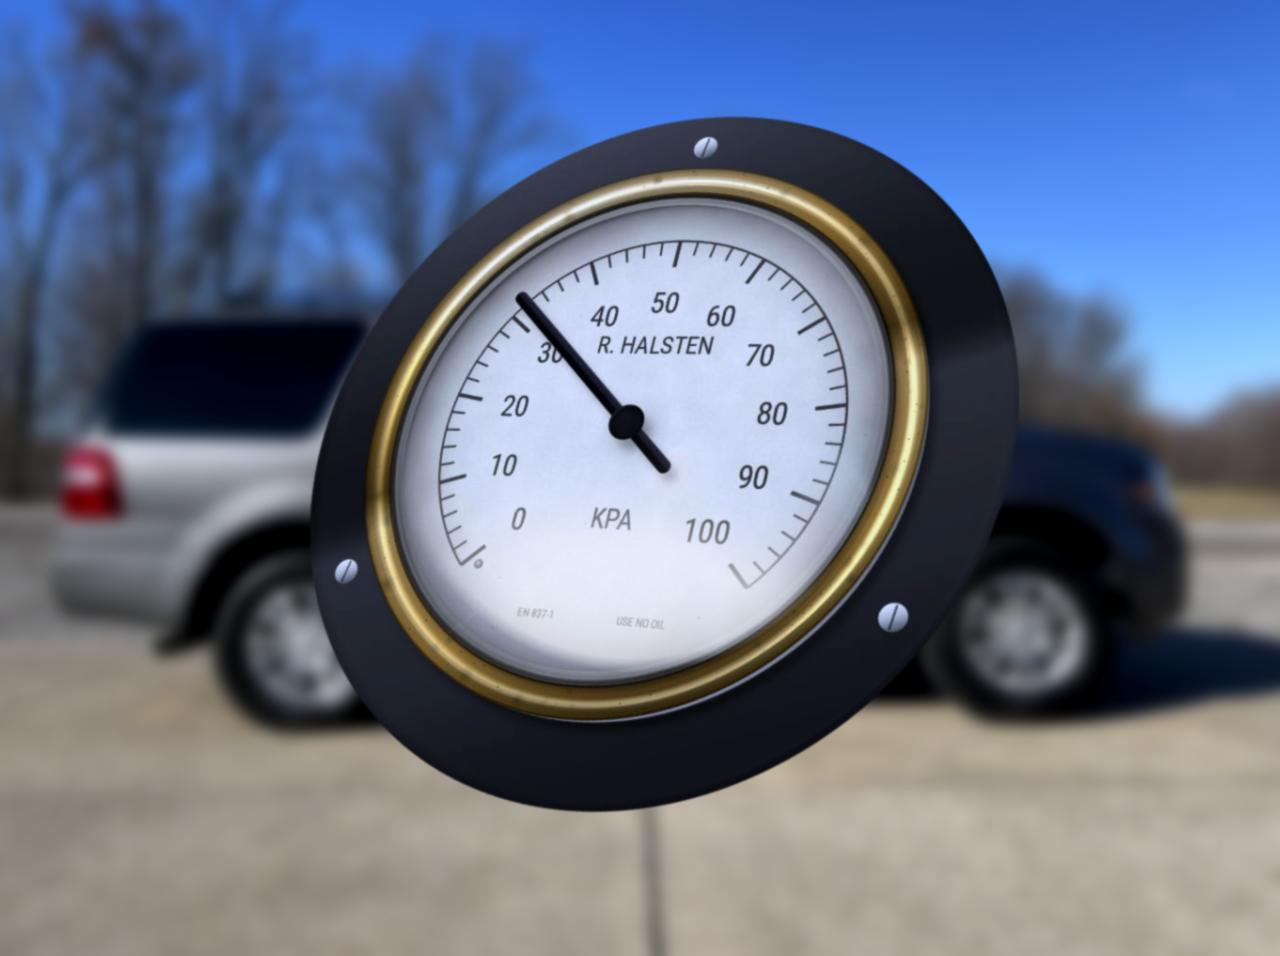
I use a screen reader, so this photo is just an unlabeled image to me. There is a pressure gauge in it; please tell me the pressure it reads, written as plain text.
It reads 32 kPa
